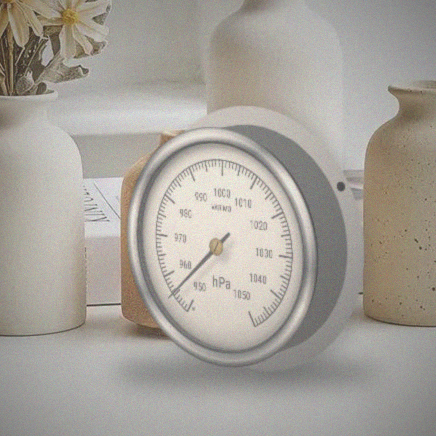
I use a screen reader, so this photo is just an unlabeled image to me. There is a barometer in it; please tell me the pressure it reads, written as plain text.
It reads 955 hPa
